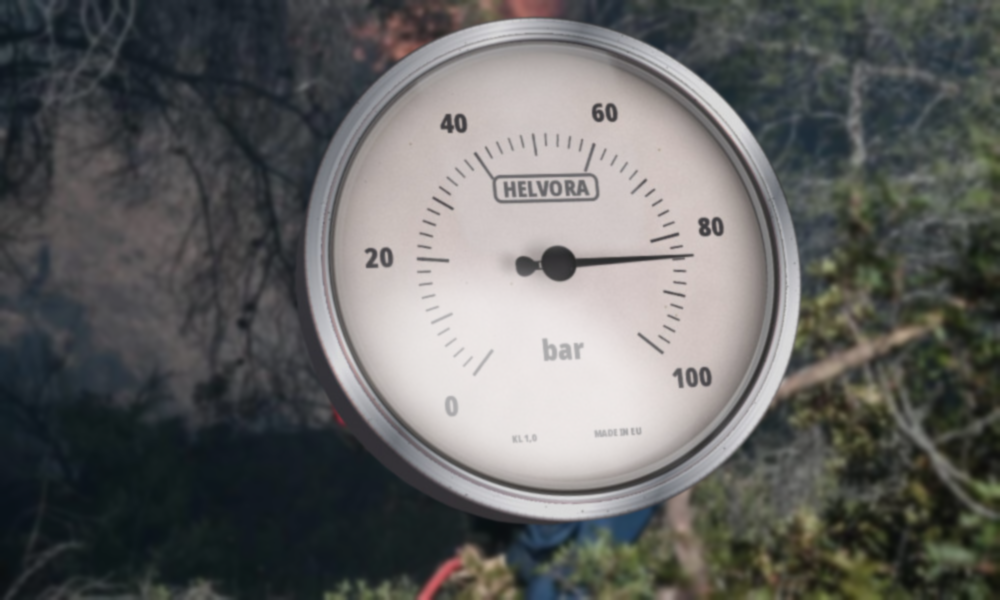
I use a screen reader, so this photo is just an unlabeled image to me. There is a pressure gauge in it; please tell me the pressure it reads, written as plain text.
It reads 84 bar
